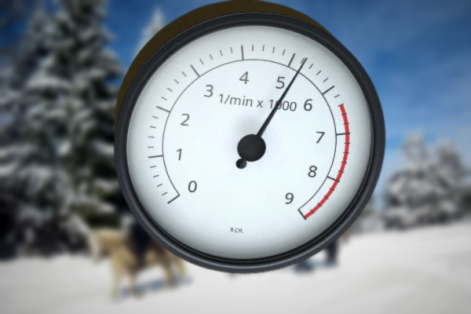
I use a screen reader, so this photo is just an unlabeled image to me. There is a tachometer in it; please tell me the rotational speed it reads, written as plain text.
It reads 5200 rpm
